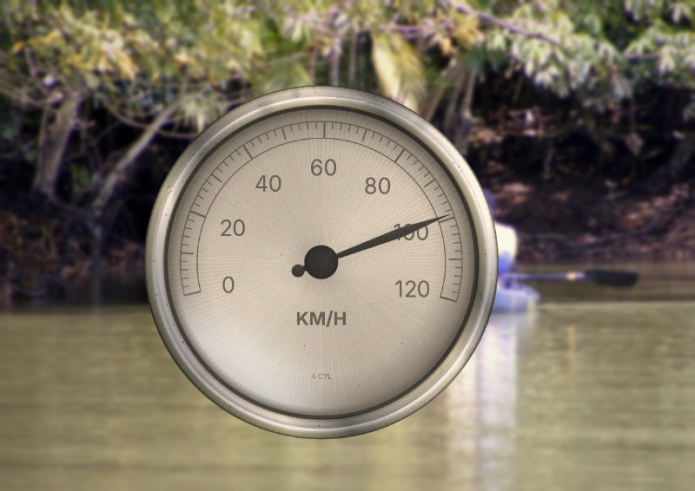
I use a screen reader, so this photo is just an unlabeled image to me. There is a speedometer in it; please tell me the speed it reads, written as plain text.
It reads 99 km/h
